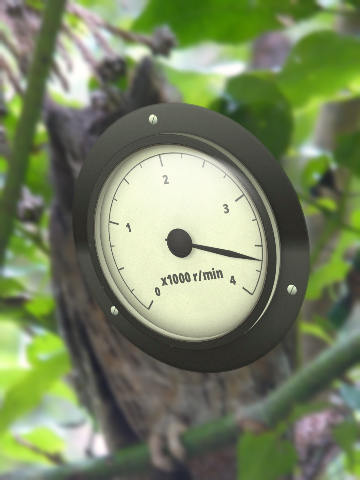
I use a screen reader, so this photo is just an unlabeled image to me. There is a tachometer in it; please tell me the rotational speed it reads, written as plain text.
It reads 3625 rpm
